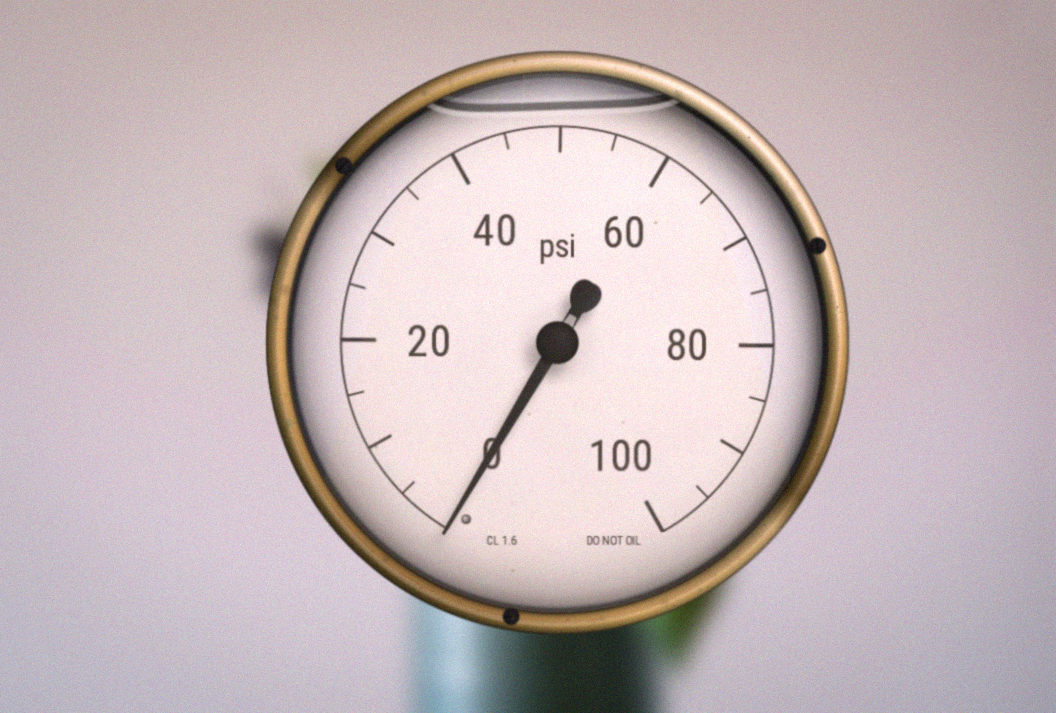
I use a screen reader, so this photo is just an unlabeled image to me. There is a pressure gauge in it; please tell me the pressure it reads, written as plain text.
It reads 0 psi
